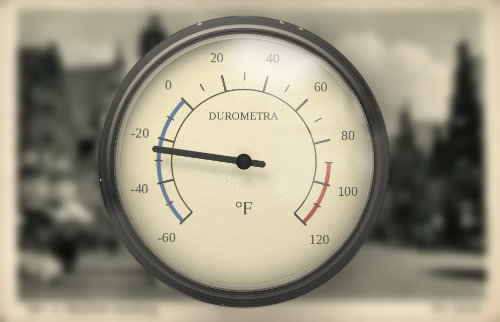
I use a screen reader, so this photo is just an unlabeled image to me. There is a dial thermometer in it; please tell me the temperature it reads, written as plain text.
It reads -25 °F
